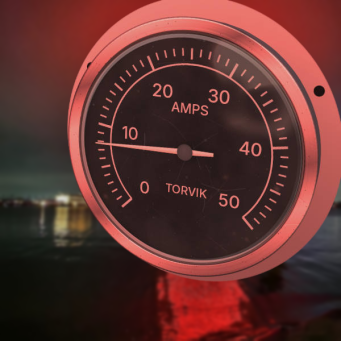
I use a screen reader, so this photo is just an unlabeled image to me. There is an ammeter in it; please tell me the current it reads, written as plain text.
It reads 8 A
